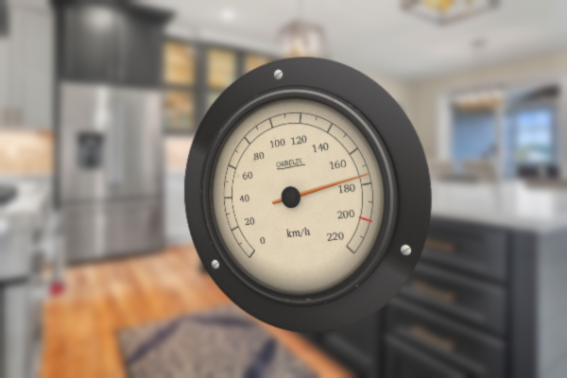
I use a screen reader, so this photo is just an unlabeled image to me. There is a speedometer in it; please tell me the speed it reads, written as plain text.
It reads 175 km/h
